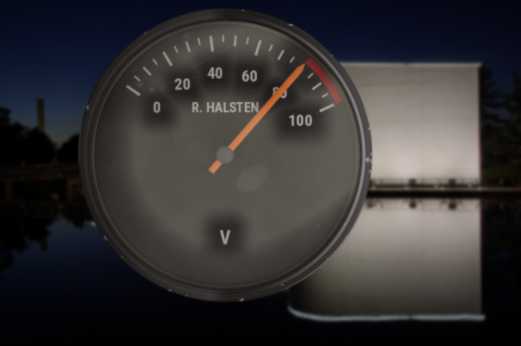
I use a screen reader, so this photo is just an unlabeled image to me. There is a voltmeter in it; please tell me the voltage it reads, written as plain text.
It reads 80 V
